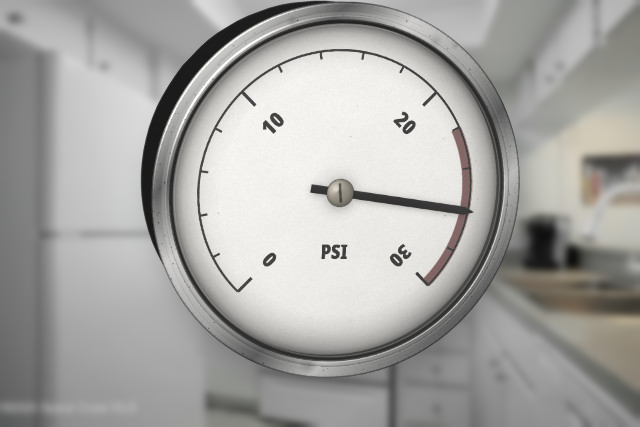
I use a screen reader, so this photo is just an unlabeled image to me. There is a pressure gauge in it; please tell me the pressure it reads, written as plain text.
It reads 26 psi
